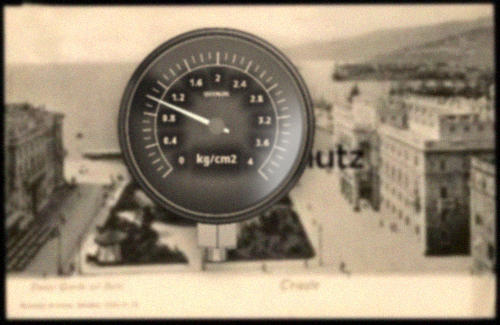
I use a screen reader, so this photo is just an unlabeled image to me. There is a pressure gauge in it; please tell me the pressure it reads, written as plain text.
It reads 1 kg/cm²
